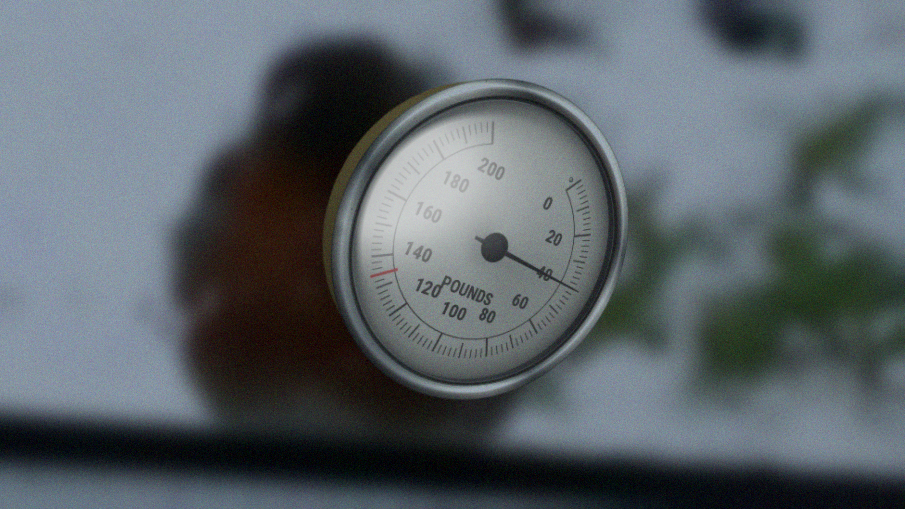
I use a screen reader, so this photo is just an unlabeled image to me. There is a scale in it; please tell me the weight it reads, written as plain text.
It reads 40 lb
